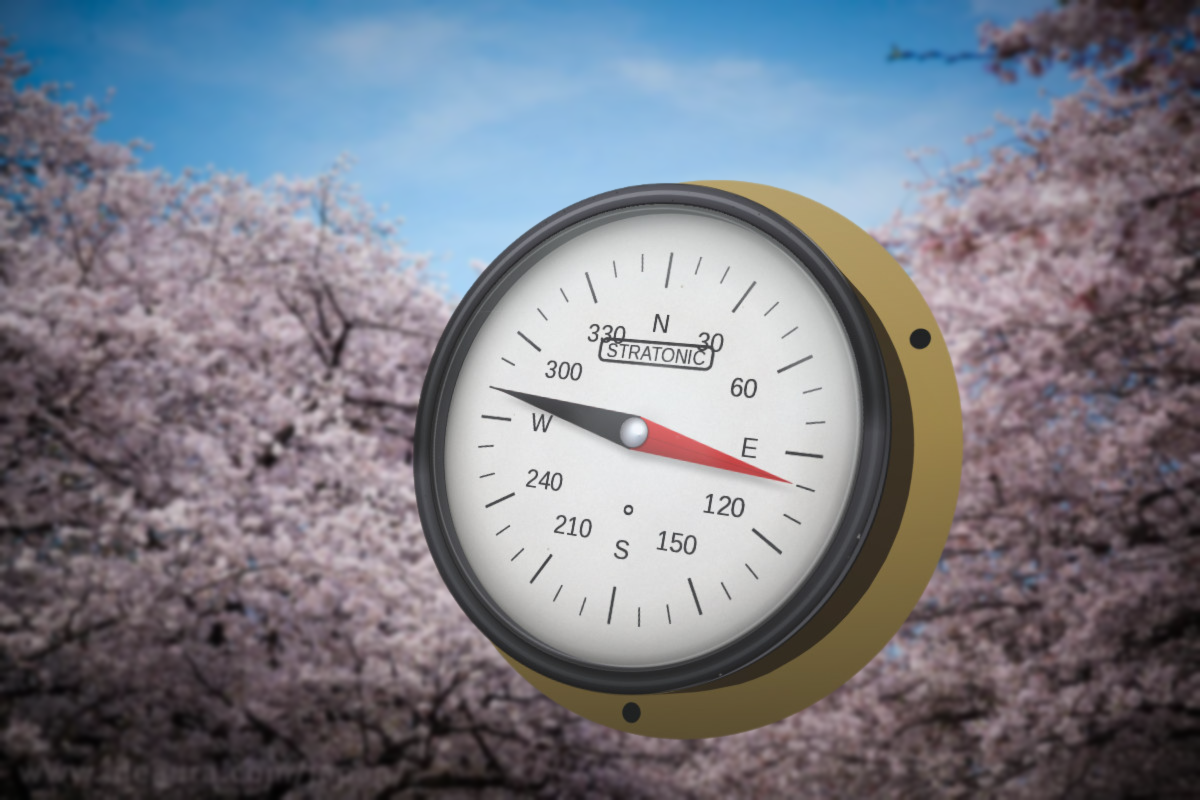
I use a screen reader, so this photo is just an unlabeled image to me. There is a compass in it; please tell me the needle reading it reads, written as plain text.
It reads 100 °
